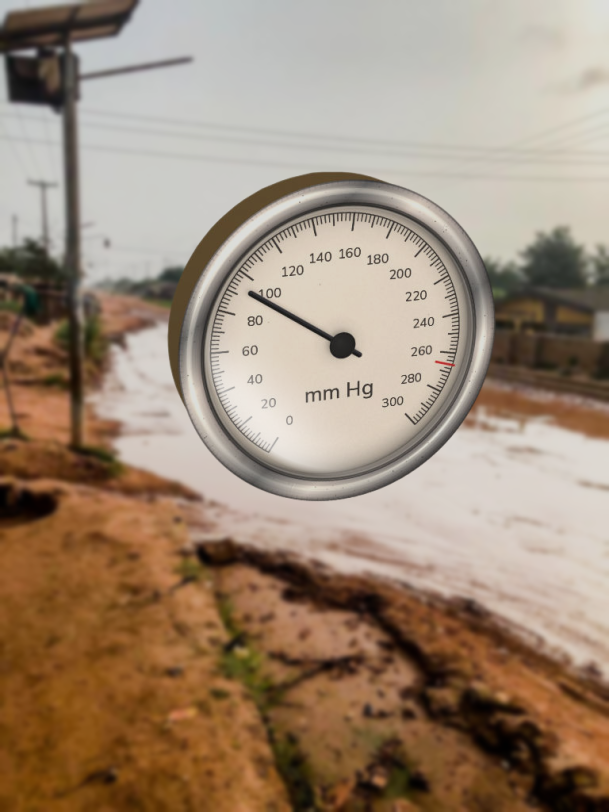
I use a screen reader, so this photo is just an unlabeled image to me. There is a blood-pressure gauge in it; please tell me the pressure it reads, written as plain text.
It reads 94 mmHg
